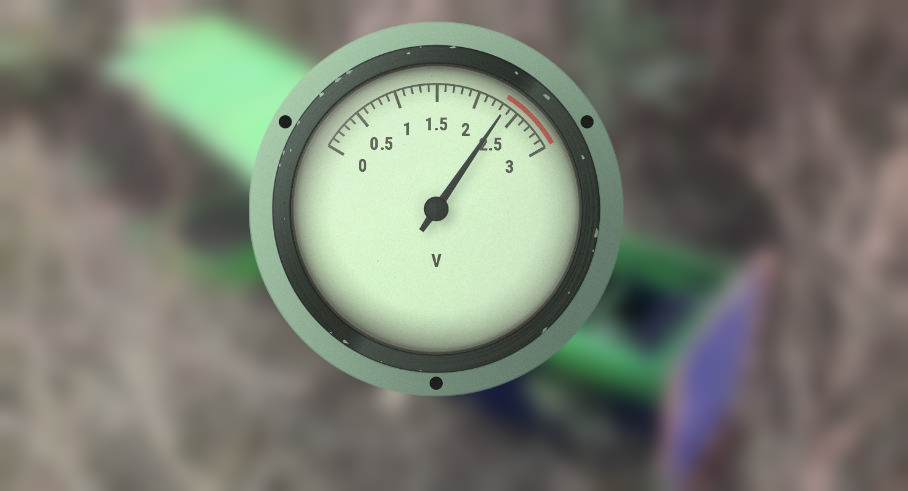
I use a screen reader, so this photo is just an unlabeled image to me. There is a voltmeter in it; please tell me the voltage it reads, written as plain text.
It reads 2.35 V
